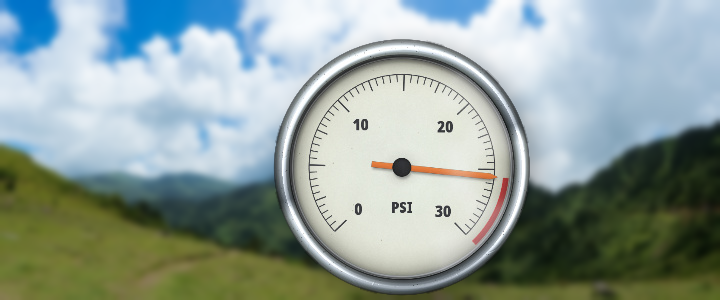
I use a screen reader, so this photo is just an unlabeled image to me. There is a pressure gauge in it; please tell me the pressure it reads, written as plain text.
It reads 25.5 psi
